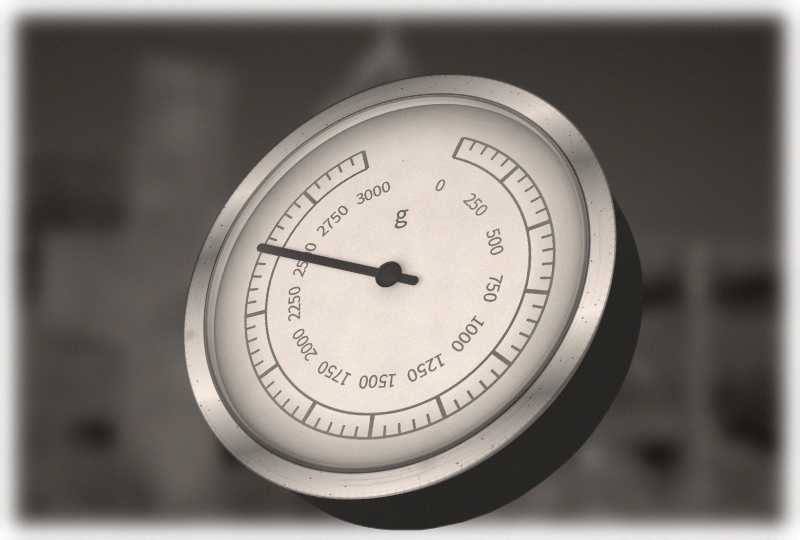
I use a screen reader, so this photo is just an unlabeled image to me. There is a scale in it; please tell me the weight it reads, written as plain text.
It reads 2500 g
